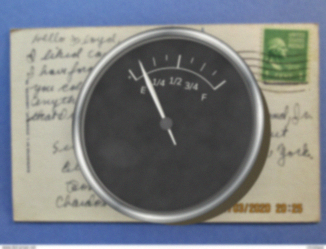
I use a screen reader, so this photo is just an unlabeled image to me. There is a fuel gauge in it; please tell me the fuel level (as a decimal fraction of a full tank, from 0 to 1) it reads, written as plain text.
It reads 0.125
